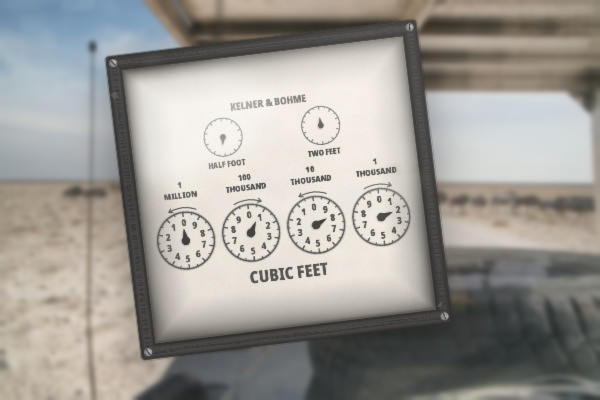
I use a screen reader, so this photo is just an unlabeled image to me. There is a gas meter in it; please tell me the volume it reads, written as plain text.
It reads 8200 ft³
